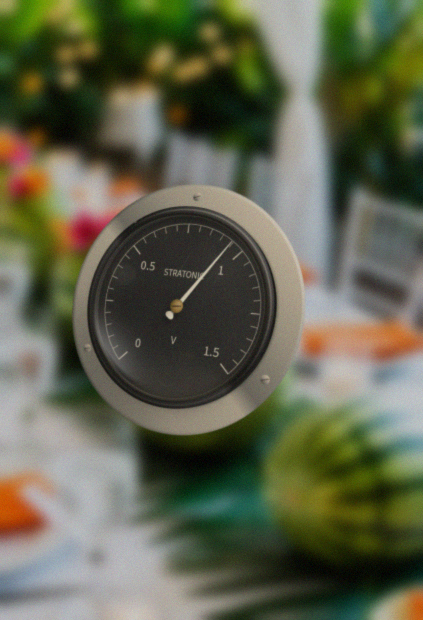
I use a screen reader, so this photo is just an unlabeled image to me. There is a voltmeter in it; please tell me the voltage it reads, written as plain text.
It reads 0.95 V
